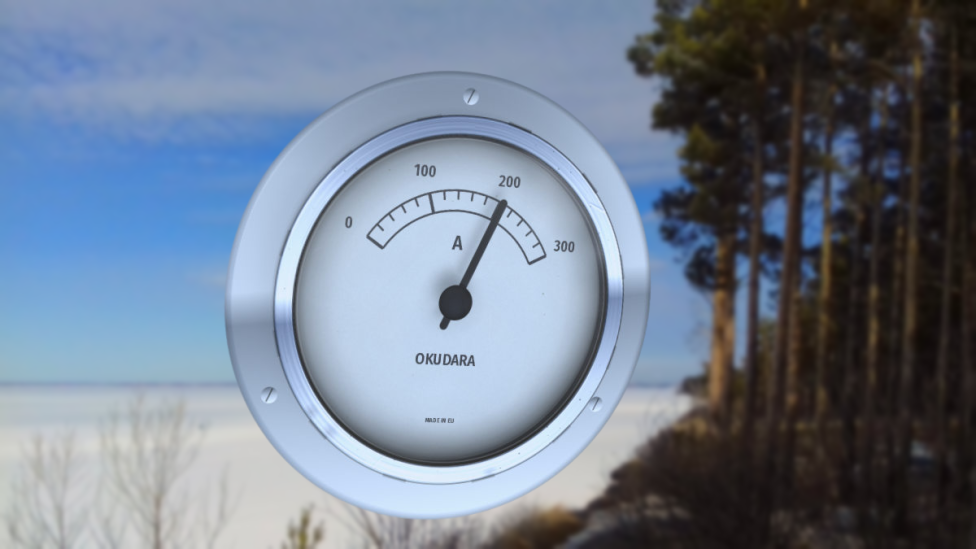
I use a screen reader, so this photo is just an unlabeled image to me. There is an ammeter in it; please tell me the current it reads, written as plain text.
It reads 200 A
